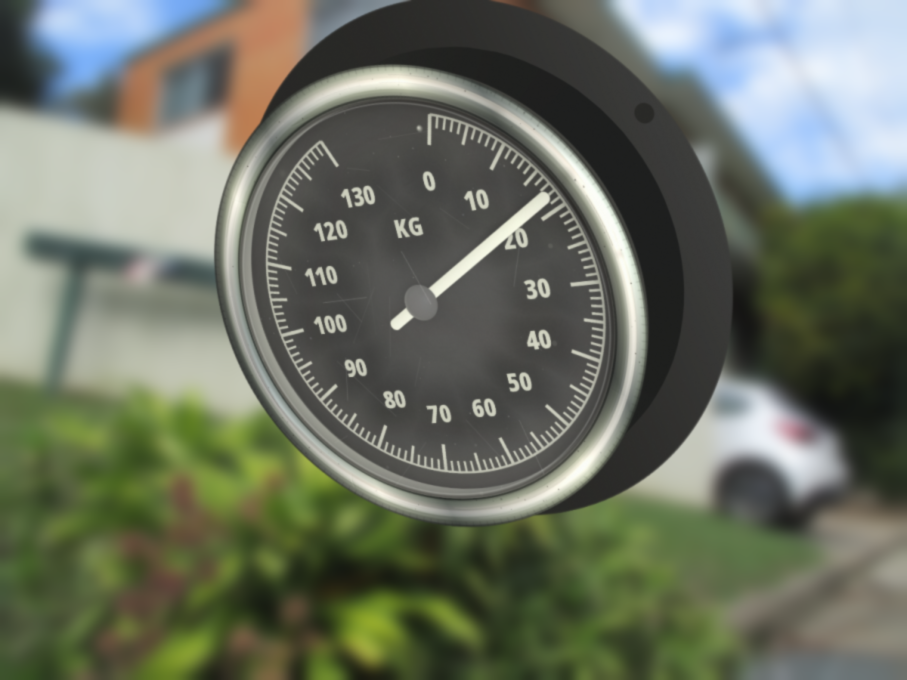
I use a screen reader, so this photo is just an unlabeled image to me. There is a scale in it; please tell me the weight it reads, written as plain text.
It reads 18 kg
